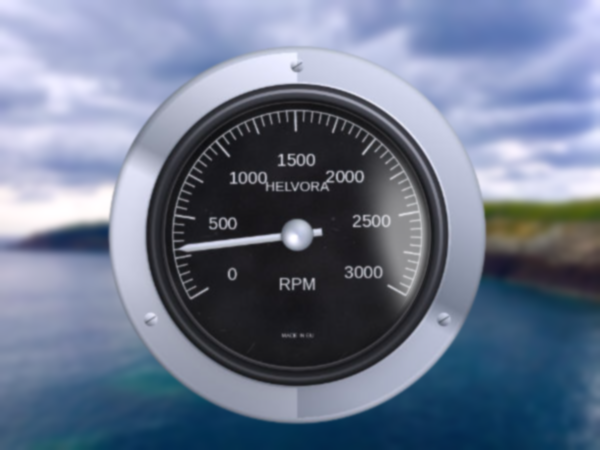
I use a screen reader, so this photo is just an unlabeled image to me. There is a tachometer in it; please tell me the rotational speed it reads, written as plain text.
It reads 300 rpm
